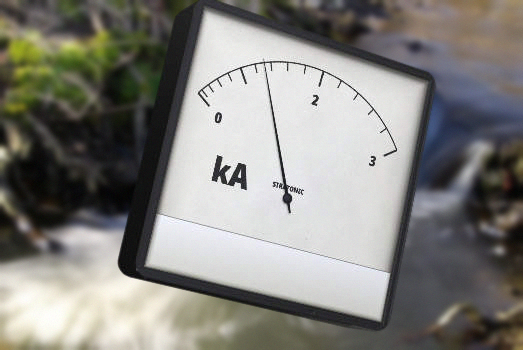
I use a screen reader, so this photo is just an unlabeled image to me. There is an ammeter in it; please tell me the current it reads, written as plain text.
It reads 1.3 kA
